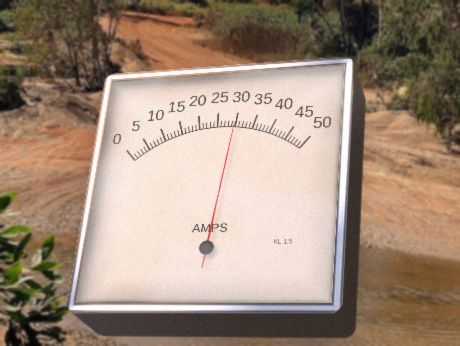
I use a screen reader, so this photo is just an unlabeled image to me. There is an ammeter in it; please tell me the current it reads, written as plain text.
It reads 30 A
